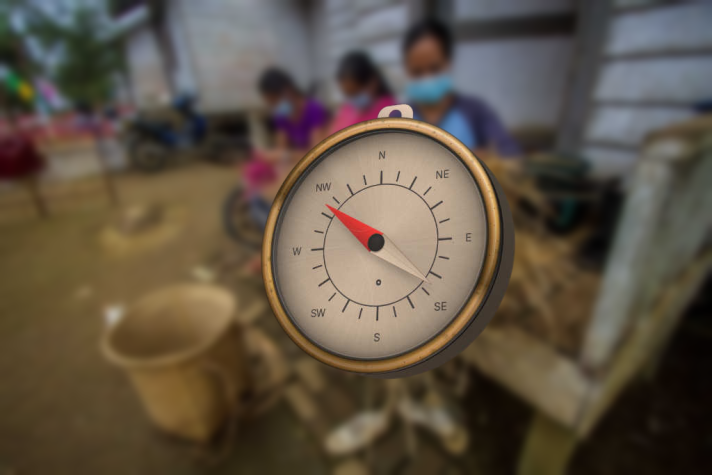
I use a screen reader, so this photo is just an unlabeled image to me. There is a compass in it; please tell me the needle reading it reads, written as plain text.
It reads 307.5 °
